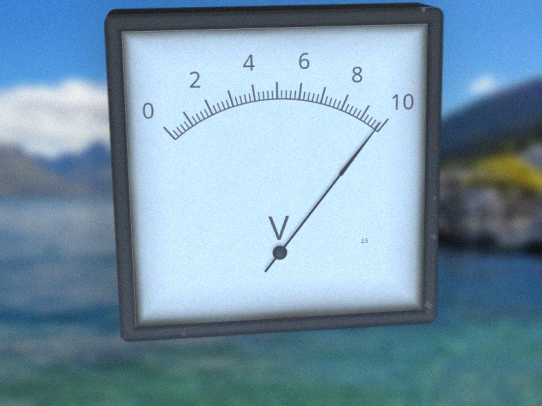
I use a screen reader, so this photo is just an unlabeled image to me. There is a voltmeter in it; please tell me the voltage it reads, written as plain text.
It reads 9.8 V
